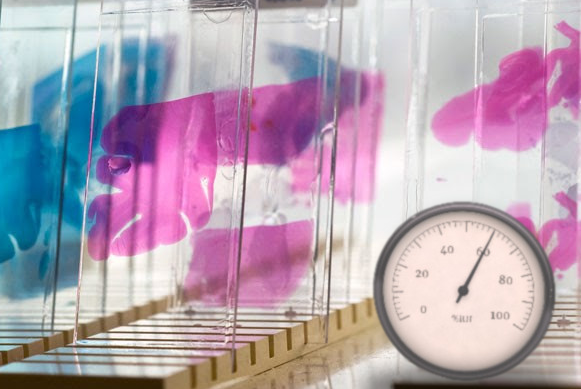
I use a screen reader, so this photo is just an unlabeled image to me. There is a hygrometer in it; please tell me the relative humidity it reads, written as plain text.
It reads 60 %
